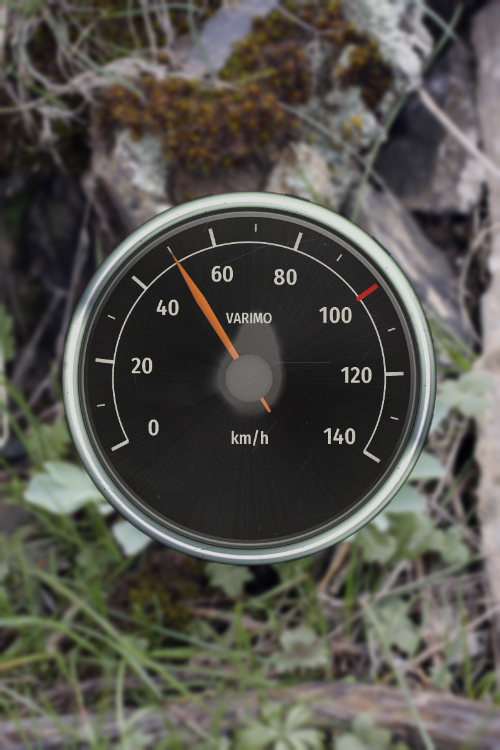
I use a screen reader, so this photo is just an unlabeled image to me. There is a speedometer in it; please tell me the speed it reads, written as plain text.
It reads 50 km/h
